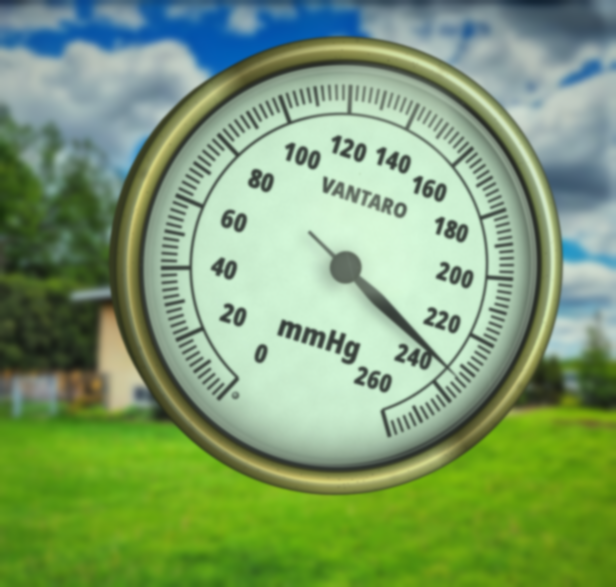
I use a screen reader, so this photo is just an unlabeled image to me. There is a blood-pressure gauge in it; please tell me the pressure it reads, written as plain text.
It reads 234 mmHg
